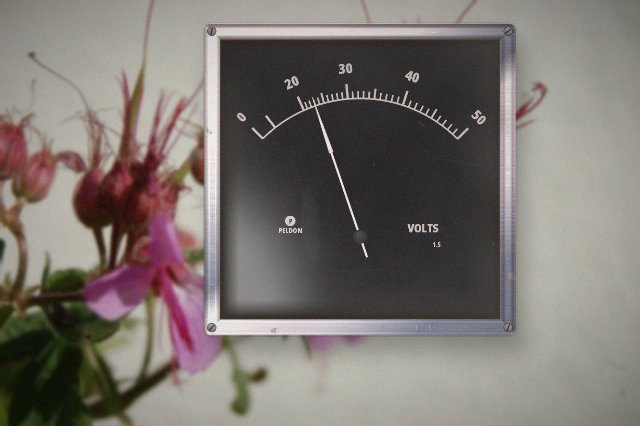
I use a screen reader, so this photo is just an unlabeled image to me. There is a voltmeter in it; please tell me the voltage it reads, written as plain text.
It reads 23 V
